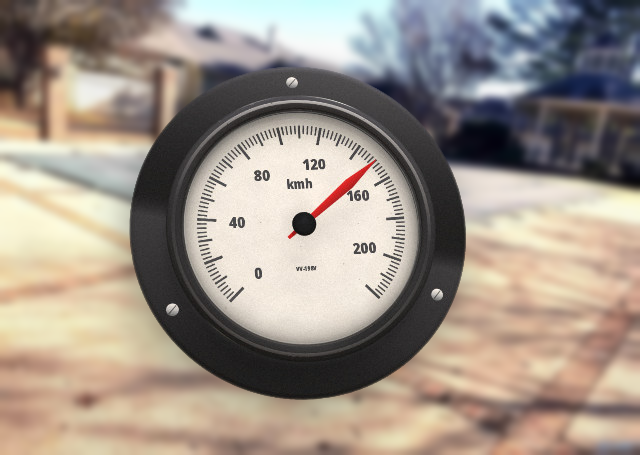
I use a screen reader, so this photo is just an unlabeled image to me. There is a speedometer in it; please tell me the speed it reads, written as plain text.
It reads 150 km/h
